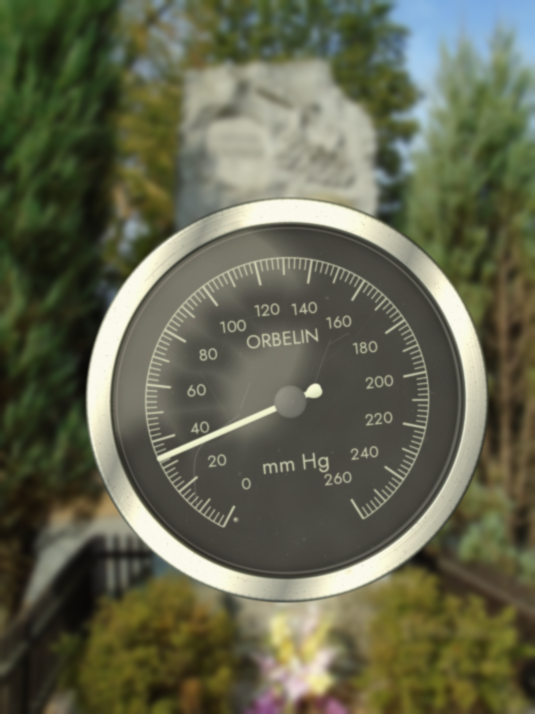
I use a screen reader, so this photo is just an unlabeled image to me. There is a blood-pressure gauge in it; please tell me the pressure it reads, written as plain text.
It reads 34 mmHg
